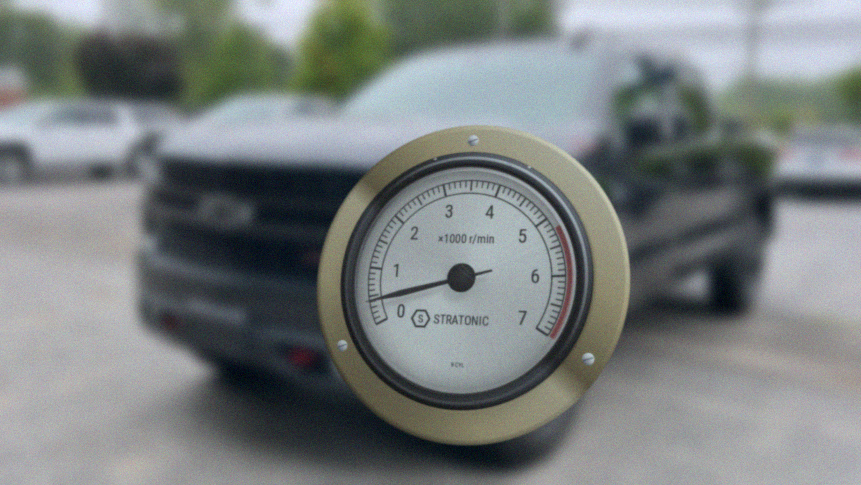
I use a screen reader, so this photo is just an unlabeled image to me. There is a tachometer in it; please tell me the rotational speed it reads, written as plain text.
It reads 400 rpm
